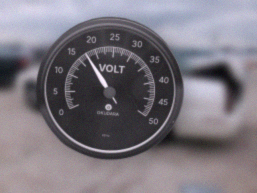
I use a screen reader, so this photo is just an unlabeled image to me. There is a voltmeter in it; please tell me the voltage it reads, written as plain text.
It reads 17.5 V
